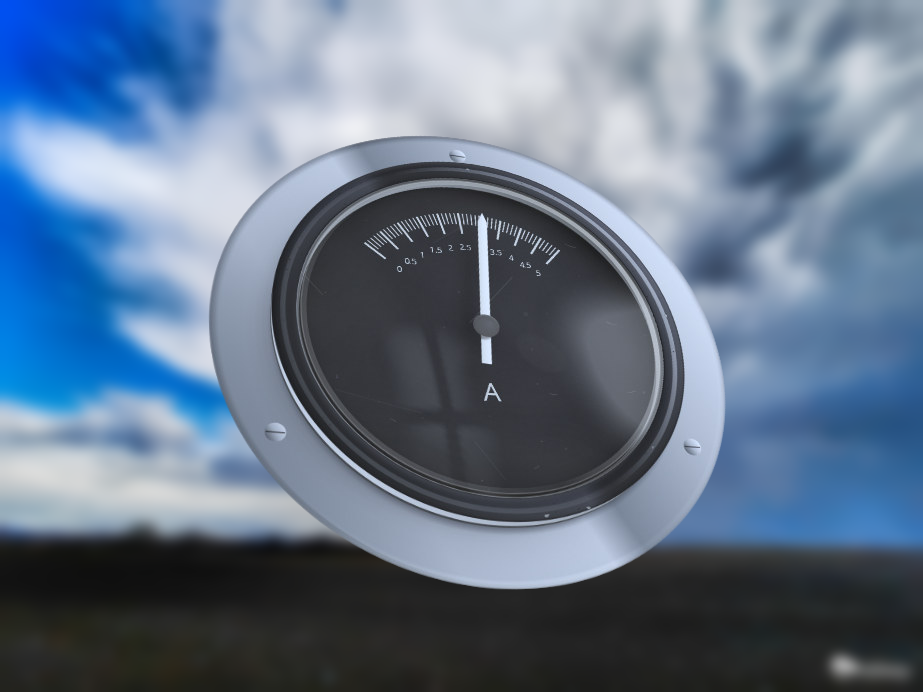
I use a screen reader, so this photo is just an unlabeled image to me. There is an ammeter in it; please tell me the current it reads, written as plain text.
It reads 3 A
